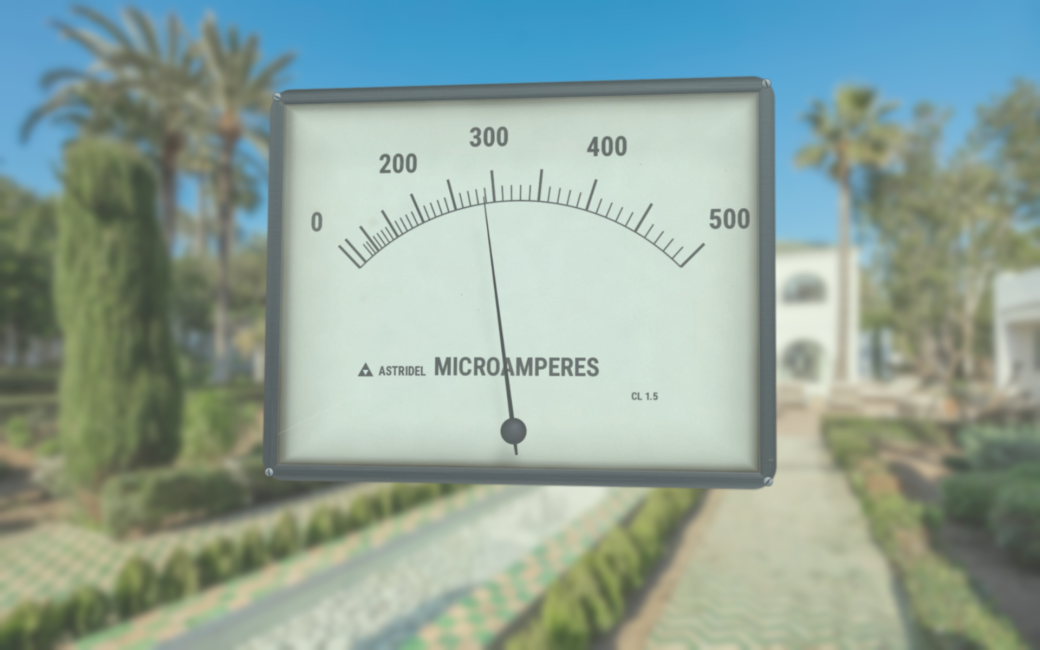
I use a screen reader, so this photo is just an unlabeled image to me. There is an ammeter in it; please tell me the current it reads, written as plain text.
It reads 290 µA
